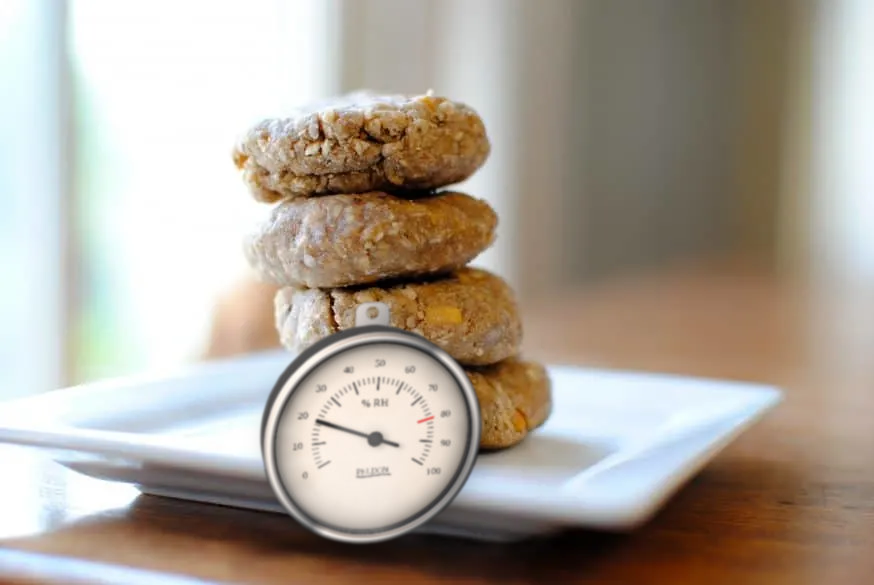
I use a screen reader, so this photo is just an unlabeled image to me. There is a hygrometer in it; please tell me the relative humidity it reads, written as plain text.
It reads 20 %
